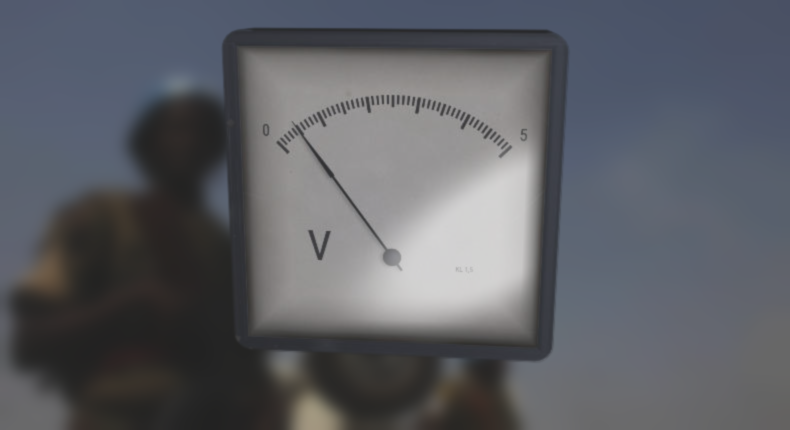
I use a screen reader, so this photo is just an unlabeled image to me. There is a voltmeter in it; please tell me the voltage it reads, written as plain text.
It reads 0.5 V
